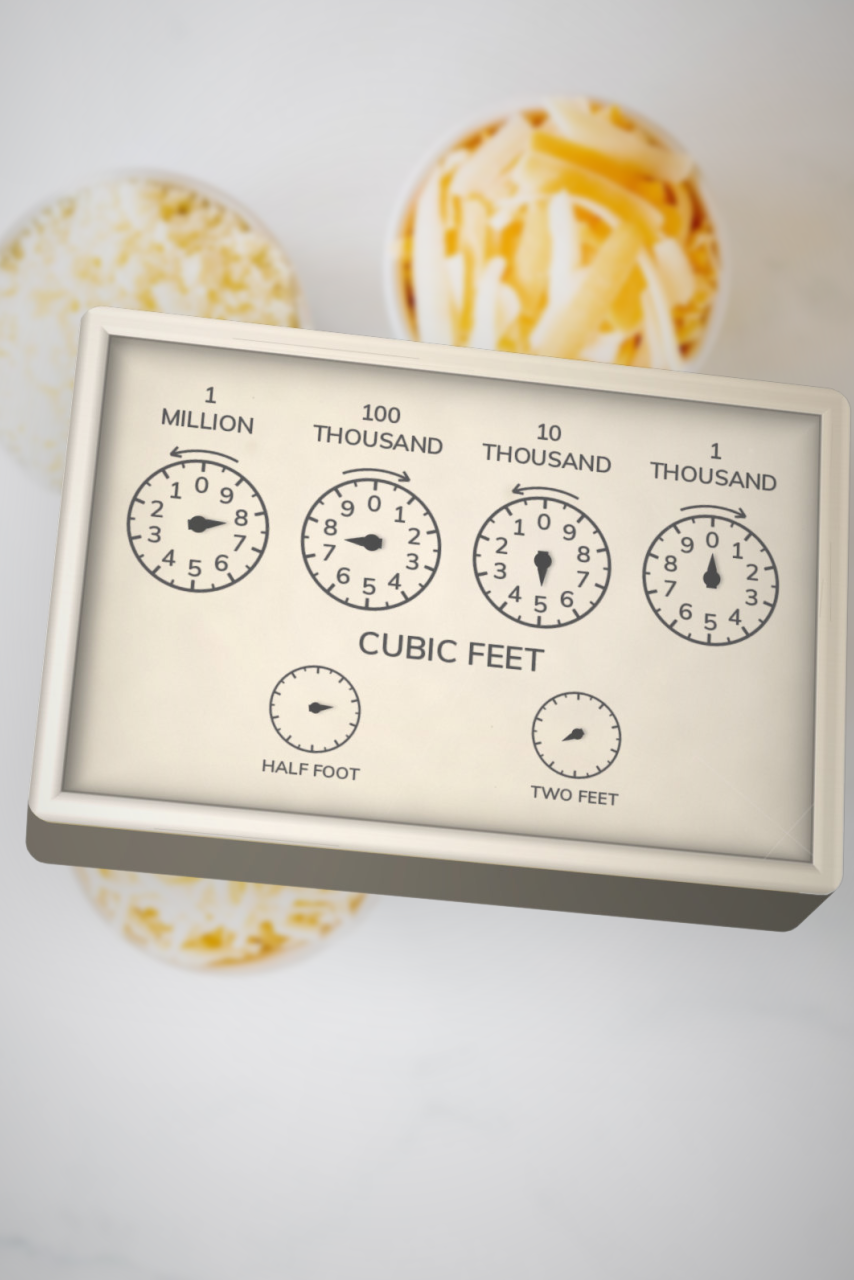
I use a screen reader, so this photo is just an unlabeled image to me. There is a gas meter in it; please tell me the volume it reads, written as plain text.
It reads 775000 ft³
